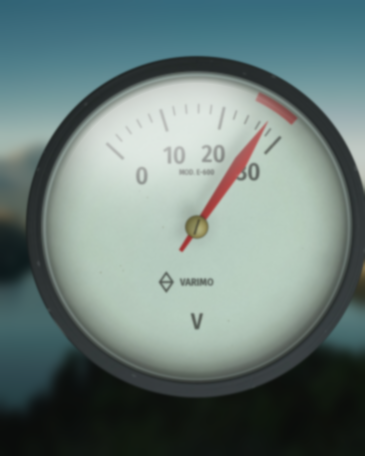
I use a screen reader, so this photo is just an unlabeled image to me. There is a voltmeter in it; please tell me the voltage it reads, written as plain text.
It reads 27 V
